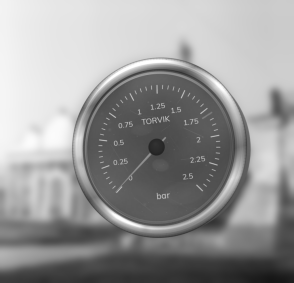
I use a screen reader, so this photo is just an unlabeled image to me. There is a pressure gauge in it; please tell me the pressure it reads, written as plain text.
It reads 0 bar
